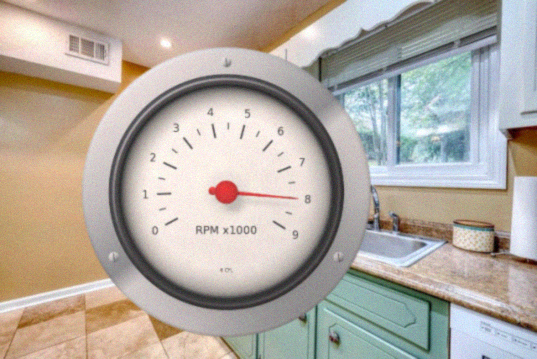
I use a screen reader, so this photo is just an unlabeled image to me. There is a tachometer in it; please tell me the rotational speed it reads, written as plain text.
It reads 8000 rpm
